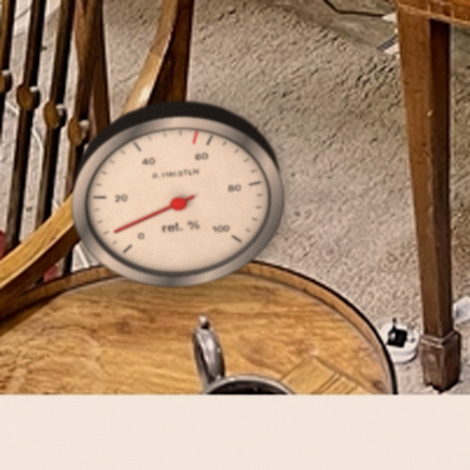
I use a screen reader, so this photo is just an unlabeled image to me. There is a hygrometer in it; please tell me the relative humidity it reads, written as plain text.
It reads 8 %
